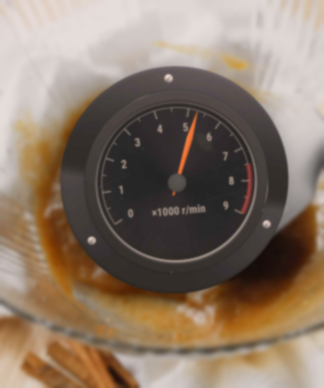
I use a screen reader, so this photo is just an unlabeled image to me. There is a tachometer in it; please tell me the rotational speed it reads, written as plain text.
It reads 5250 rpm
